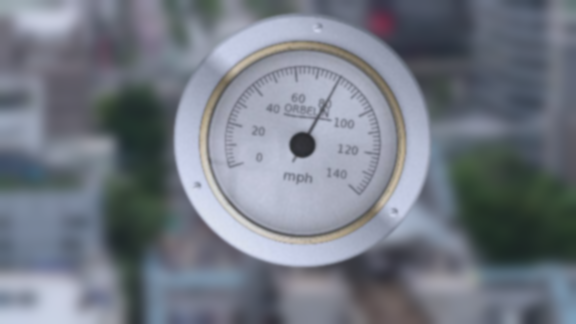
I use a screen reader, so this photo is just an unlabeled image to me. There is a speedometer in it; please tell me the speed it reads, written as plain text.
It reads 80 mph
